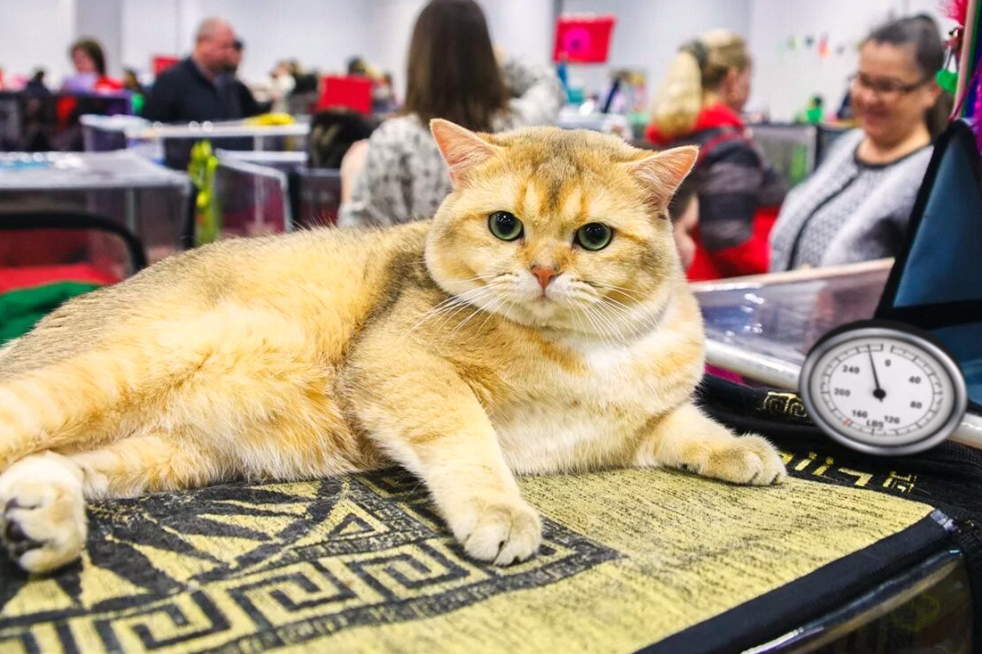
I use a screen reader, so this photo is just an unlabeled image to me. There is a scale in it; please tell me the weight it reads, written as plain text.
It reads 270 lb
